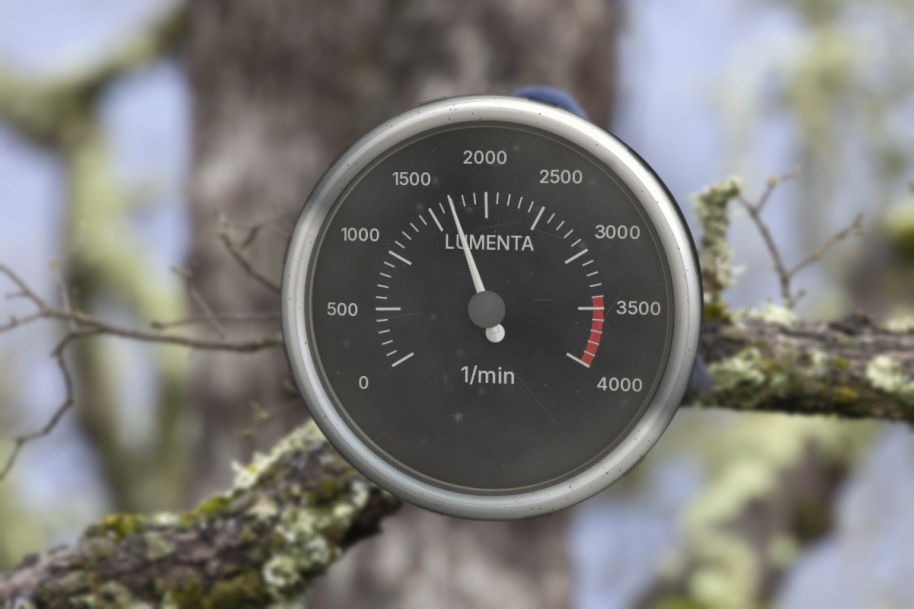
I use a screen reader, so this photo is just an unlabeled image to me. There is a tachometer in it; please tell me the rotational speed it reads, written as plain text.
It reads 1700 rpm
